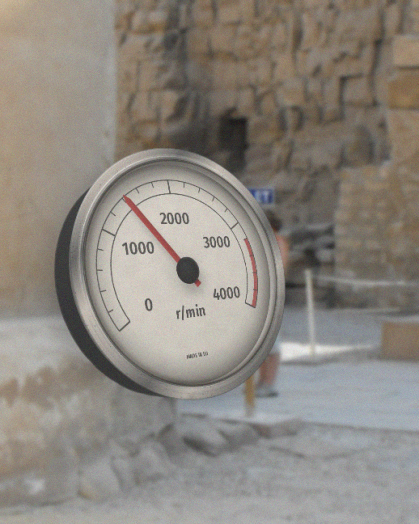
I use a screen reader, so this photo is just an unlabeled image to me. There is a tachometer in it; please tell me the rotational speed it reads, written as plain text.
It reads 1400 rpm
